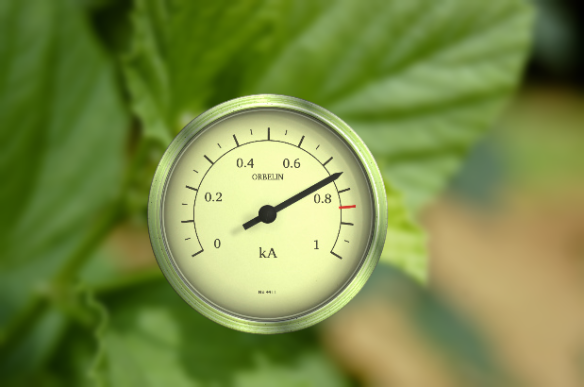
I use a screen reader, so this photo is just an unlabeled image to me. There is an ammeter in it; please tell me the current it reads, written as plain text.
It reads 0.75 kA
